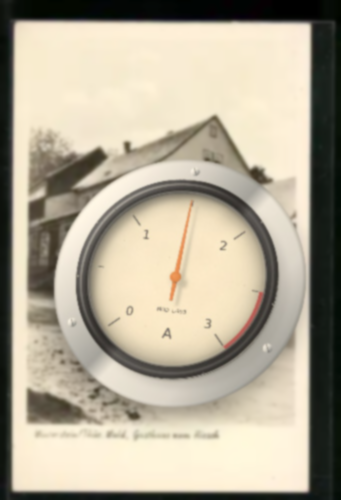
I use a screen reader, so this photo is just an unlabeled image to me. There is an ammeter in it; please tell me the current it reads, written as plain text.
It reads 1.5 A
